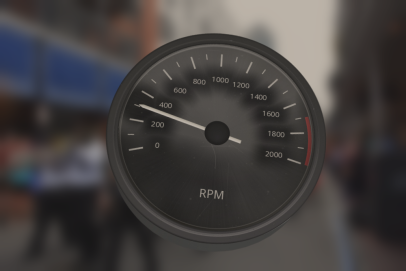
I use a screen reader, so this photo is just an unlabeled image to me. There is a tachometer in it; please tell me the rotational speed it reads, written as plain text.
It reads 300 rpm
